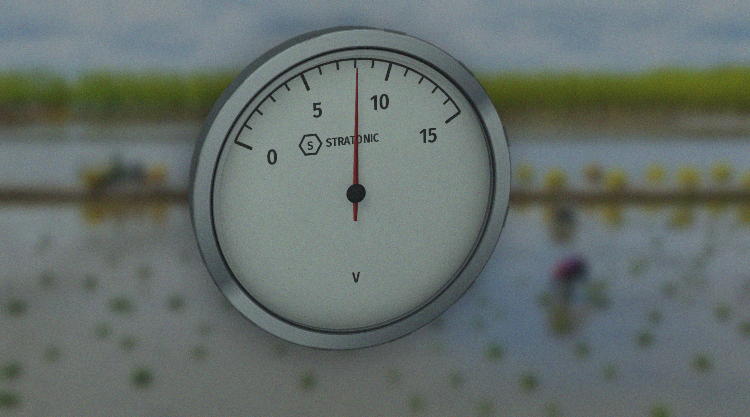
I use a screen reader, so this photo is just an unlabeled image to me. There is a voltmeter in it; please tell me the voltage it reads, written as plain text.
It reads 8 V
